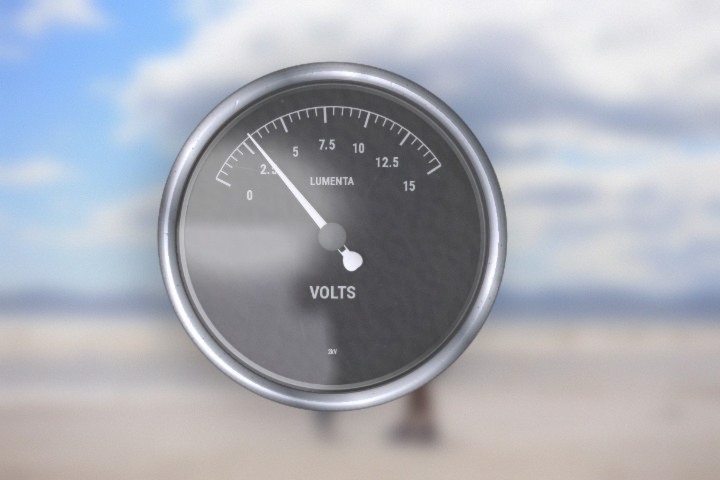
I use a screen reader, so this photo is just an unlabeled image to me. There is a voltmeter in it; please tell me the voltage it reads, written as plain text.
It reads 3 V
